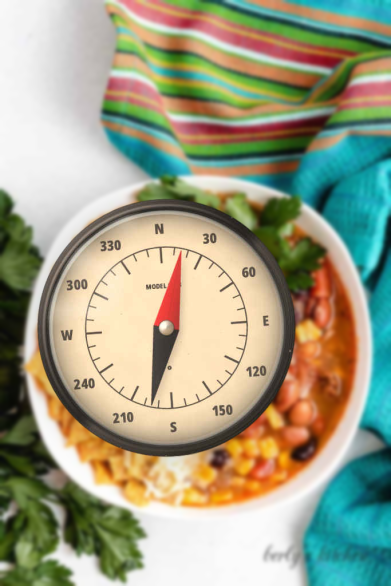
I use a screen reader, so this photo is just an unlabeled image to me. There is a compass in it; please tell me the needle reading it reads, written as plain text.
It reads 15 °
